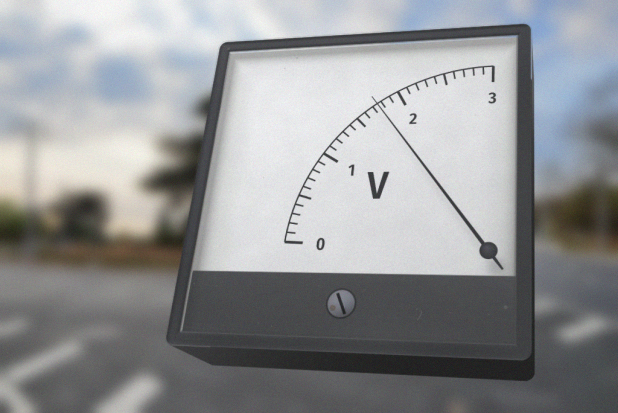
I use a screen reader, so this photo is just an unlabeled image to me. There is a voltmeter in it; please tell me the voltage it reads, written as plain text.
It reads 1.75 V
